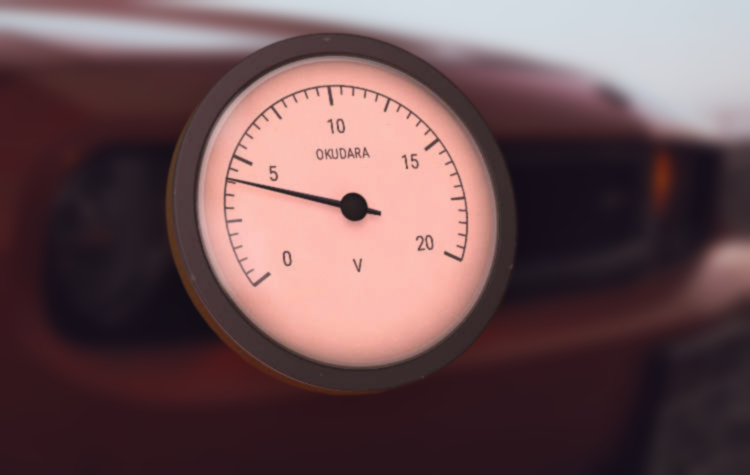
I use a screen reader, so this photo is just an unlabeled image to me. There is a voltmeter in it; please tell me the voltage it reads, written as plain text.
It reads 4 V
